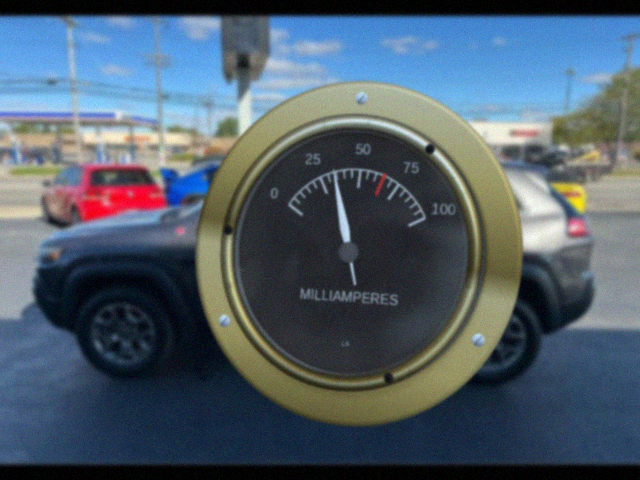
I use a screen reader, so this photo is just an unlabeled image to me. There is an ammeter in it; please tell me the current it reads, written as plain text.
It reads 35 mA
